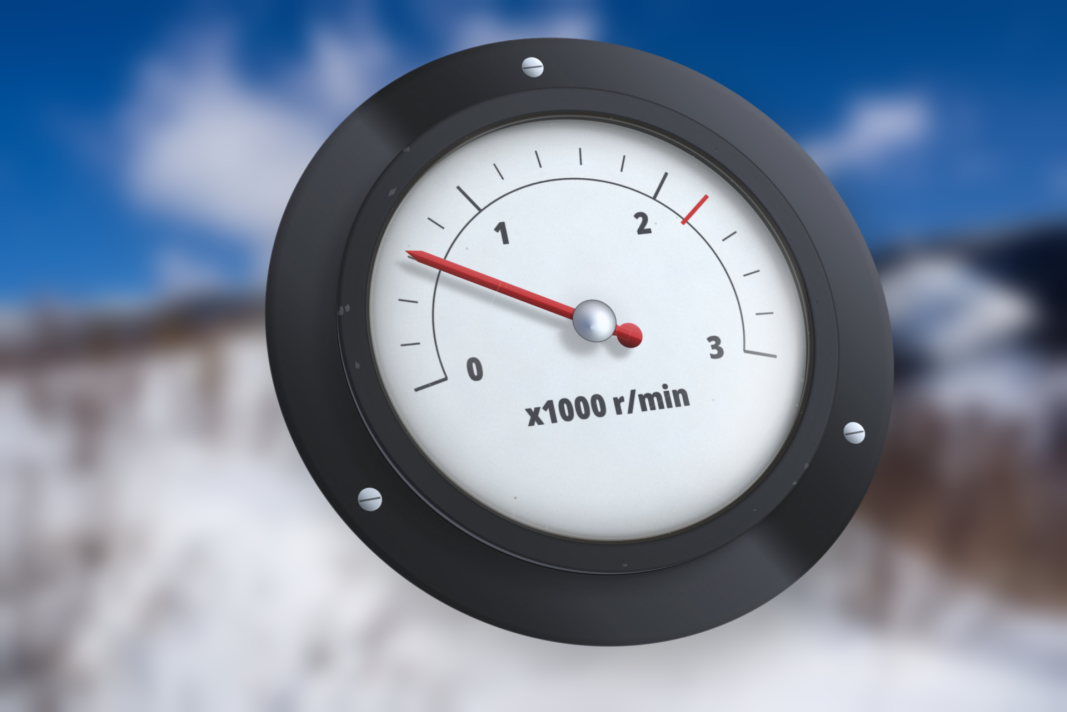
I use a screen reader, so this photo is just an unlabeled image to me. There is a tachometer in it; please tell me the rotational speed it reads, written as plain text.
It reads 600 rpm
